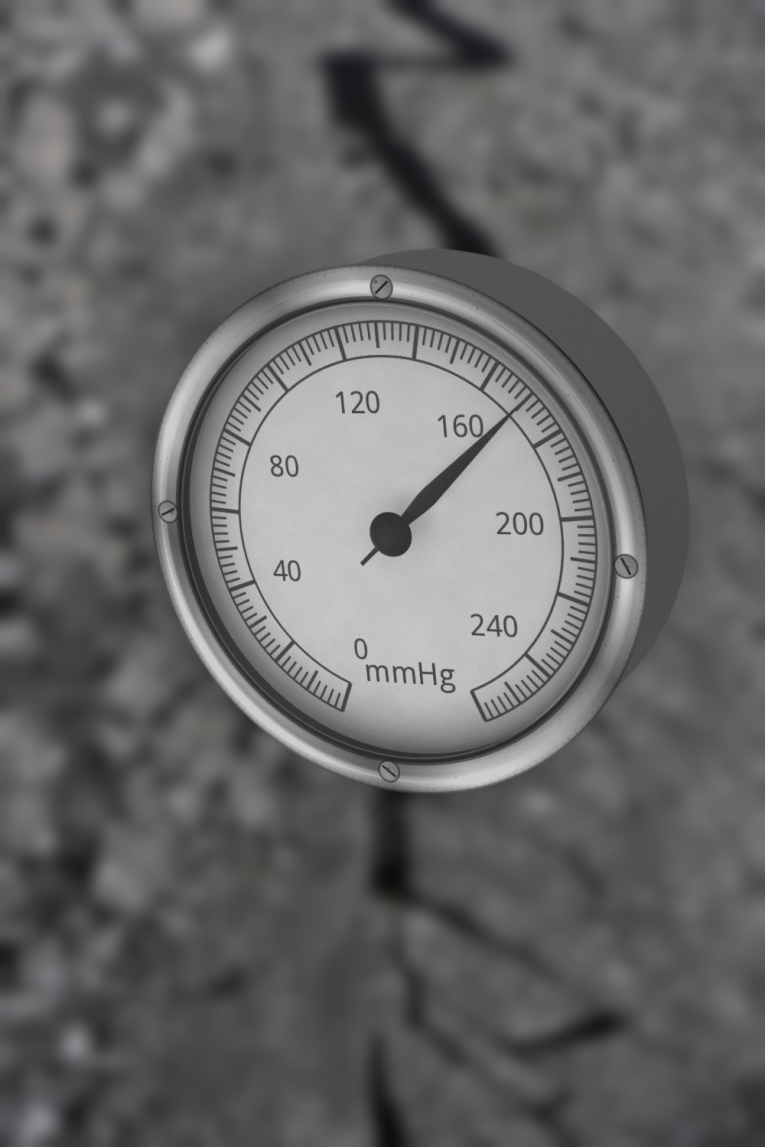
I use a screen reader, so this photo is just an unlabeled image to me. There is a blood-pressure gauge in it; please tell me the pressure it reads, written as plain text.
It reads 170 mmHg
